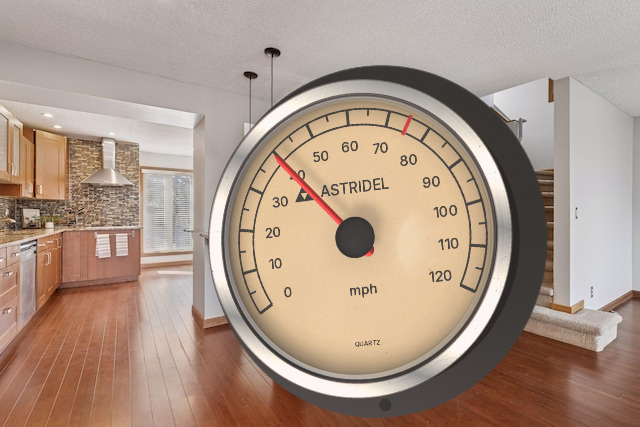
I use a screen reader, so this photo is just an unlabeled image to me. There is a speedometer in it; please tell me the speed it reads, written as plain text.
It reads 40 mph
